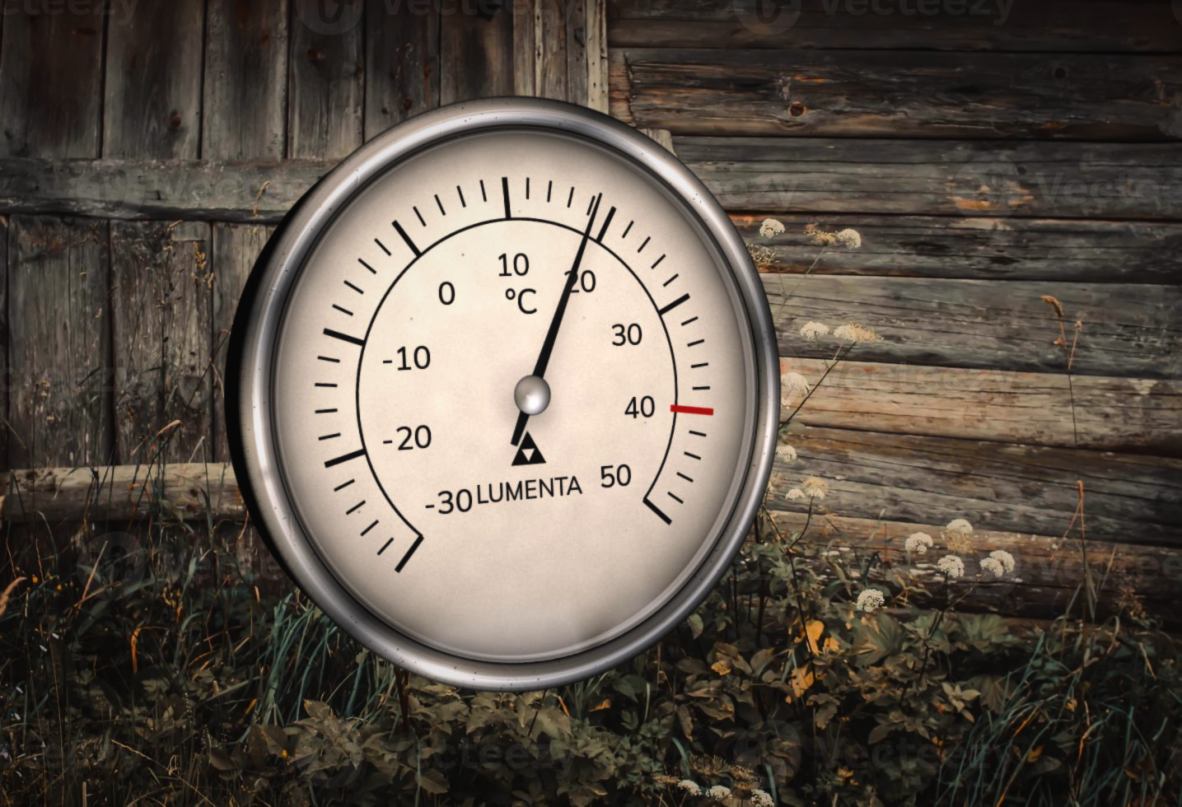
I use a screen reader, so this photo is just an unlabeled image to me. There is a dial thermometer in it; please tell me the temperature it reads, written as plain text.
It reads 18 °C
